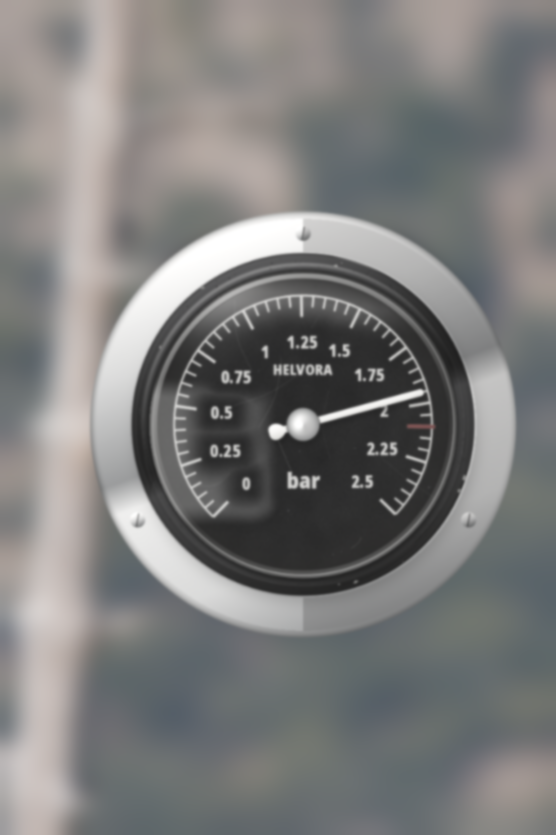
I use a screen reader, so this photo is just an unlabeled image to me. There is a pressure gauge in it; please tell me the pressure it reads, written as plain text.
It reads 1.95 bar
